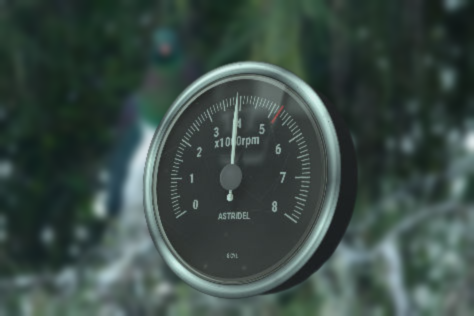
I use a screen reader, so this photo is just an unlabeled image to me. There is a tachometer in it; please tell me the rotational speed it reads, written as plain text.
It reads 4000 rpm
